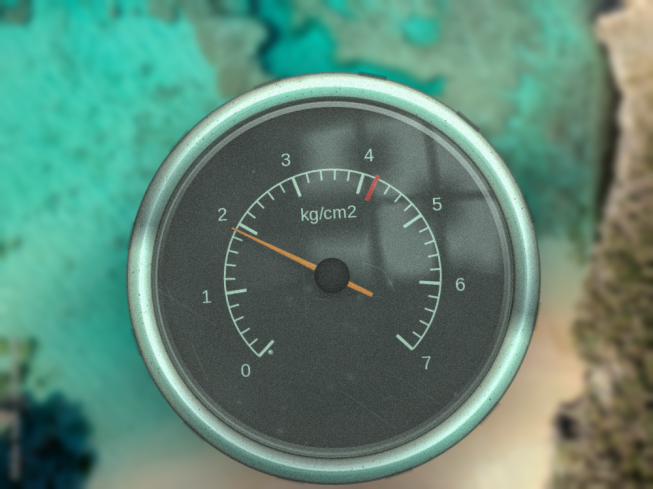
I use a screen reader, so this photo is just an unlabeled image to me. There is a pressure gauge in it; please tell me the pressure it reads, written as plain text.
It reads 1.9 kg/cm²
